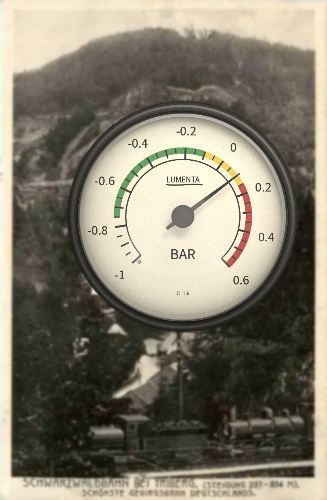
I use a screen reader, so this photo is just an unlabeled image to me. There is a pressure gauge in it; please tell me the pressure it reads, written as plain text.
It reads 0.1 bar
